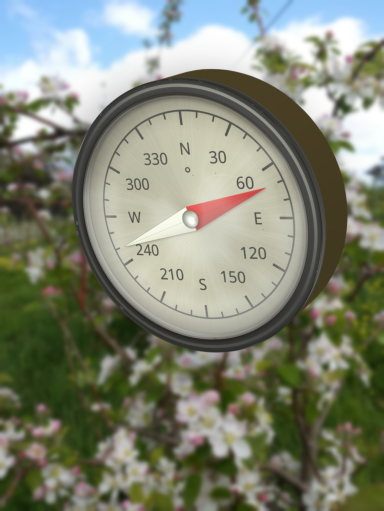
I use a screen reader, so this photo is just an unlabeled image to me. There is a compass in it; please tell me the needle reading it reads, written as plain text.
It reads 70 °
